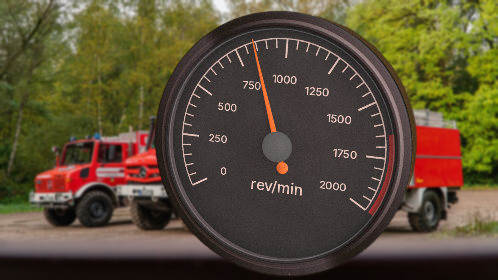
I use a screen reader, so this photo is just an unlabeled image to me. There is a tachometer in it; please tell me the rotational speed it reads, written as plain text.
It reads 850 rpm
